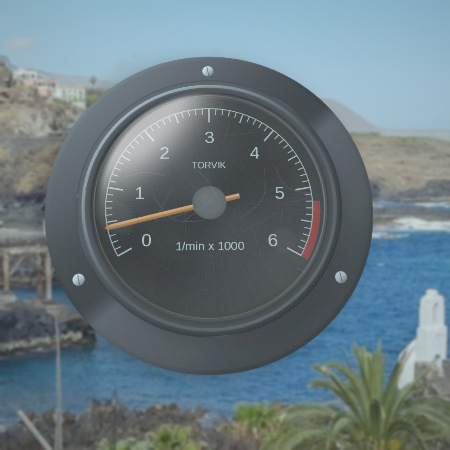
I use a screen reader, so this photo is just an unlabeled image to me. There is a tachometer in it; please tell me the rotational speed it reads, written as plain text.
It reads 400 rpm
